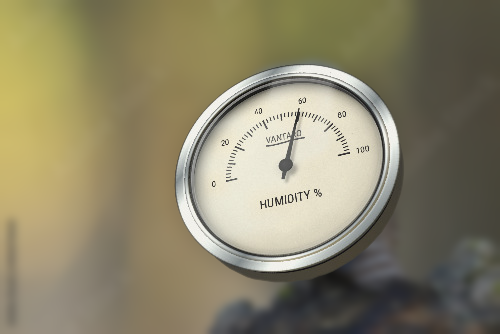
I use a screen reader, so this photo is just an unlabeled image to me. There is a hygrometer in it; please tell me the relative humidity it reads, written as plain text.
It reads 60 %
